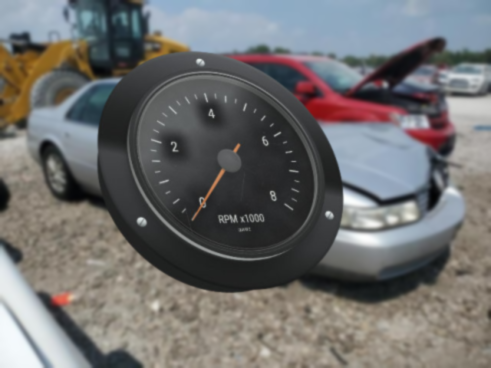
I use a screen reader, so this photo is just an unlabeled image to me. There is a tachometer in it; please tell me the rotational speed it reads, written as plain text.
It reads 0 rpm
